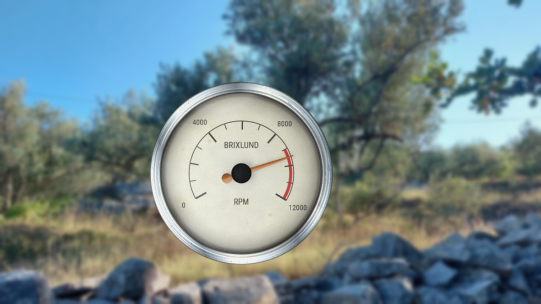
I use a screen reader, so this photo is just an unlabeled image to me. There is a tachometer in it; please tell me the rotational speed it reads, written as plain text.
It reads 9500 rpm
